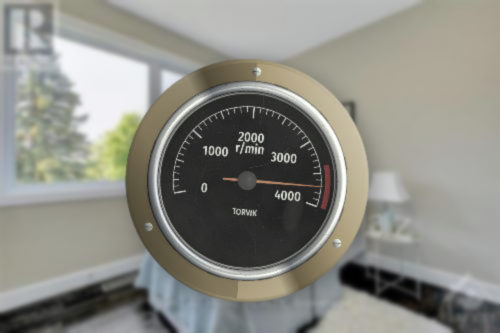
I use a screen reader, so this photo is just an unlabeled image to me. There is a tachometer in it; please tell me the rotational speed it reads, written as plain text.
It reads 3700 rpm
